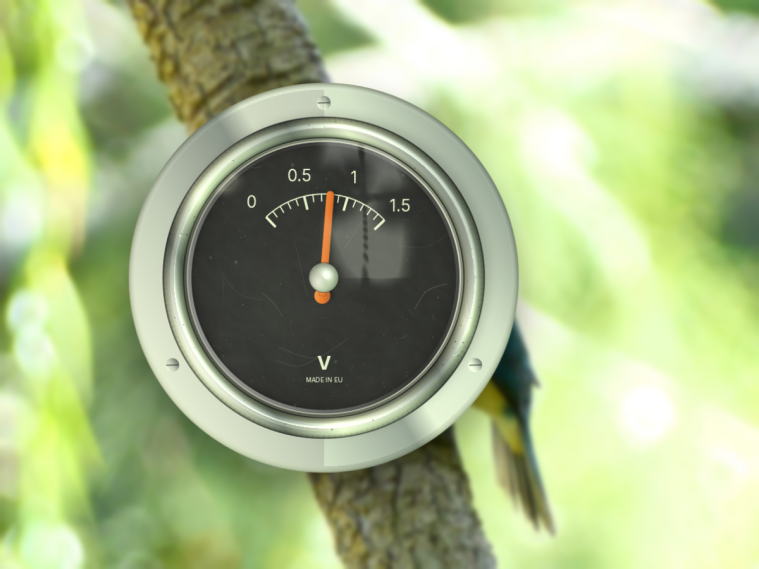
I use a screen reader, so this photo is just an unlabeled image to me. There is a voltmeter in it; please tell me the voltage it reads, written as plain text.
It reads 0.8 V
